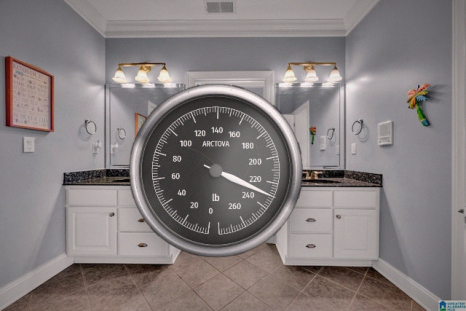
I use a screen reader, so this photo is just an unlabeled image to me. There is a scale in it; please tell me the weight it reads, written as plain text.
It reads 230 lb
